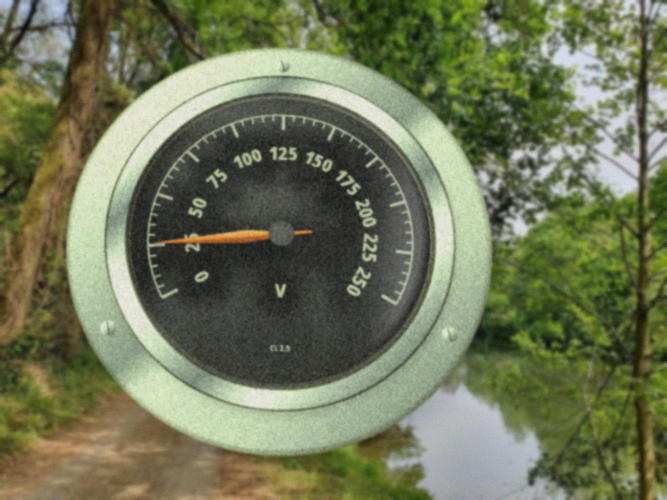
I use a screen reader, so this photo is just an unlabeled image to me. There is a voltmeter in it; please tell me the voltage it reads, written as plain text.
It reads 25 V
